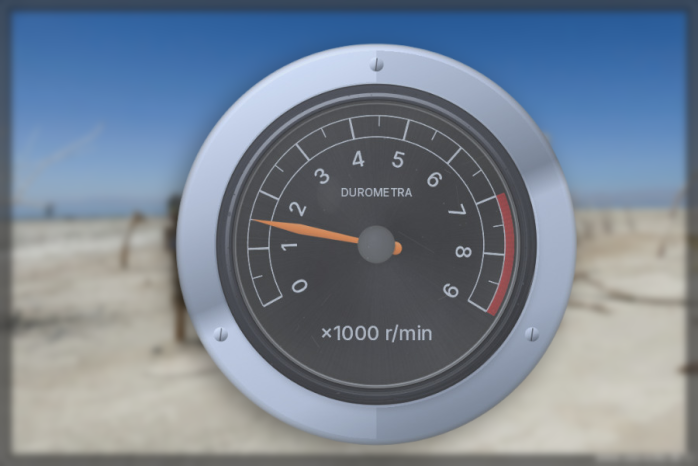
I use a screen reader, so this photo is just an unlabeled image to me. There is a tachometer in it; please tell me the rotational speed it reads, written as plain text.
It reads 1500 rpm
